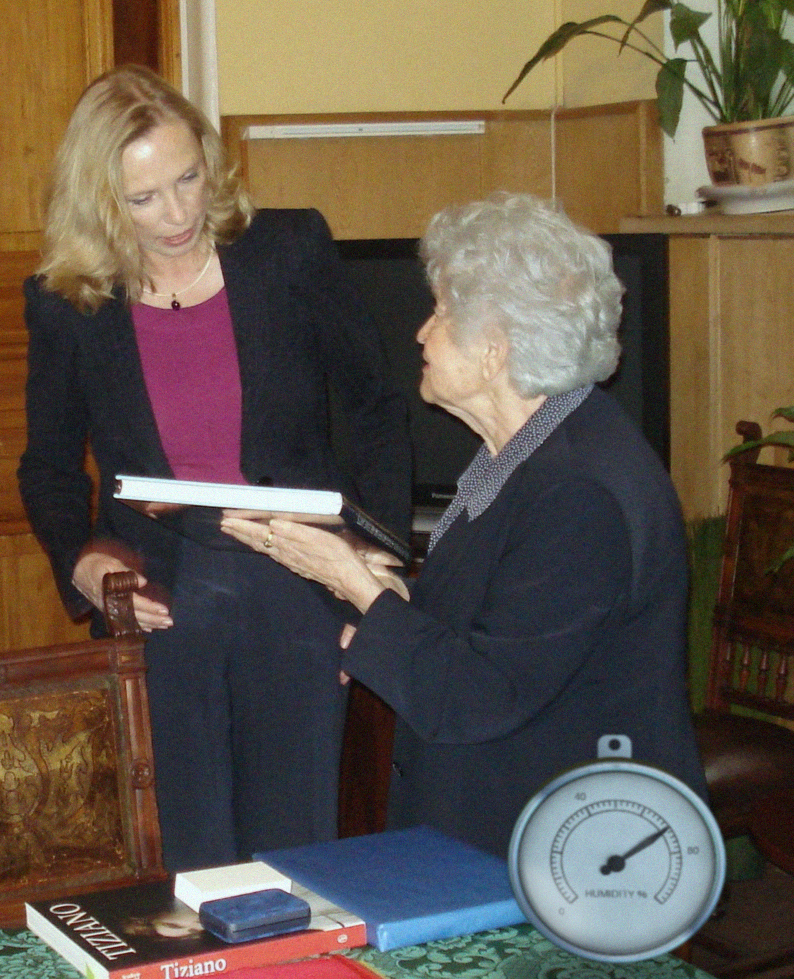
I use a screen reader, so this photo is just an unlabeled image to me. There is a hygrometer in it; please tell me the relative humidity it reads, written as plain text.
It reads 70 %
